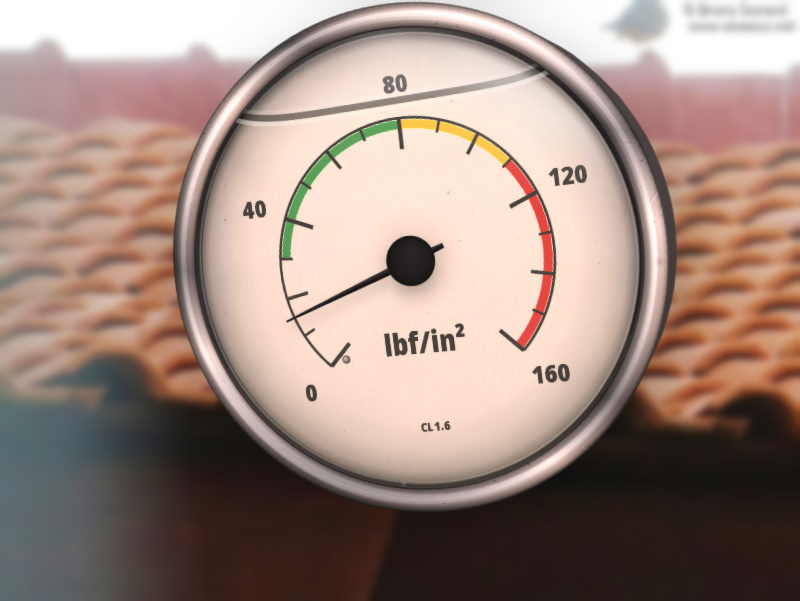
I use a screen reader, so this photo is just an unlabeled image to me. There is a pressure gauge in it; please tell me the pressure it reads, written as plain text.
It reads 15 psi
